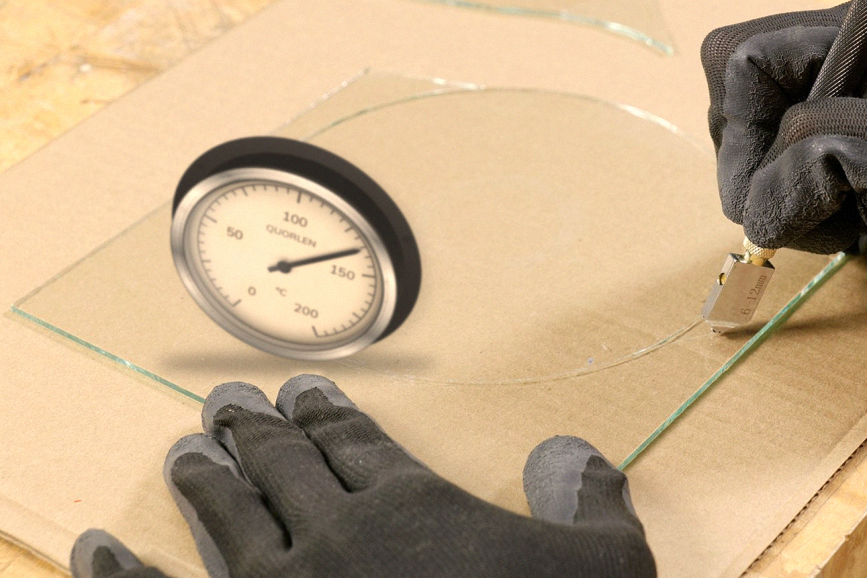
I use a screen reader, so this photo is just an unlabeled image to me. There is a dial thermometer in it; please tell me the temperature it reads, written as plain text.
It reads 135 °C
